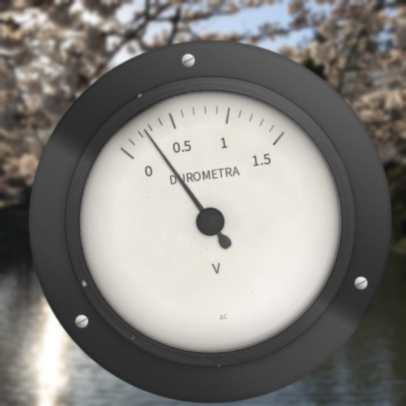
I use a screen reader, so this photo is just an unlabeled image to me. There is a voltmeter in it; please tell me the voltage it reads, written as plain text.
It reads 0.25 V
